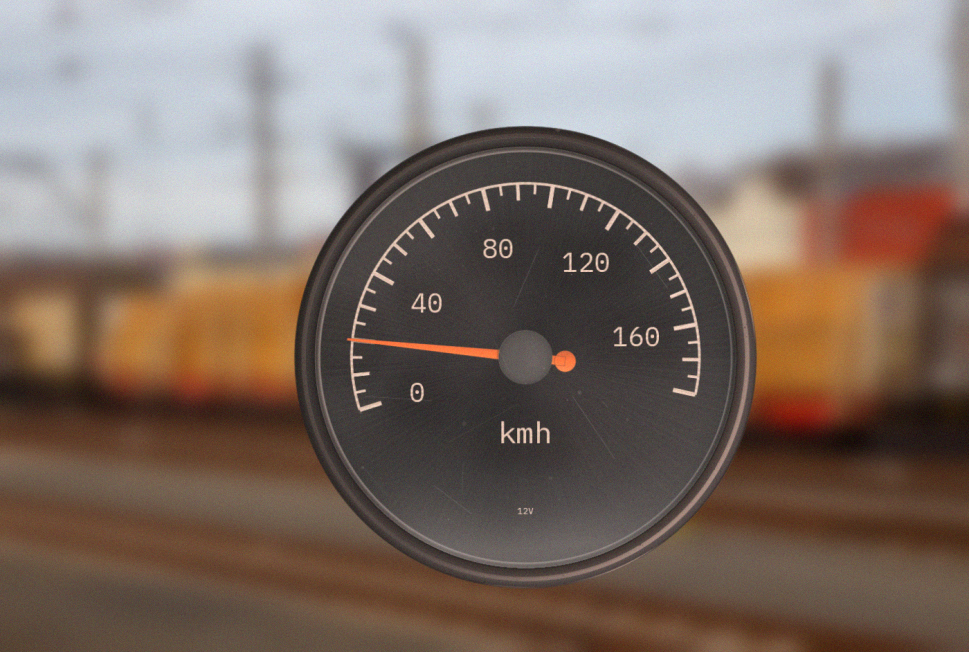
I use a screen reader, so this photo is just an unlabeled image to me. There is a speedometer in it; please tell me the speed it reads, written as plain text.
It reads 20 km/h
